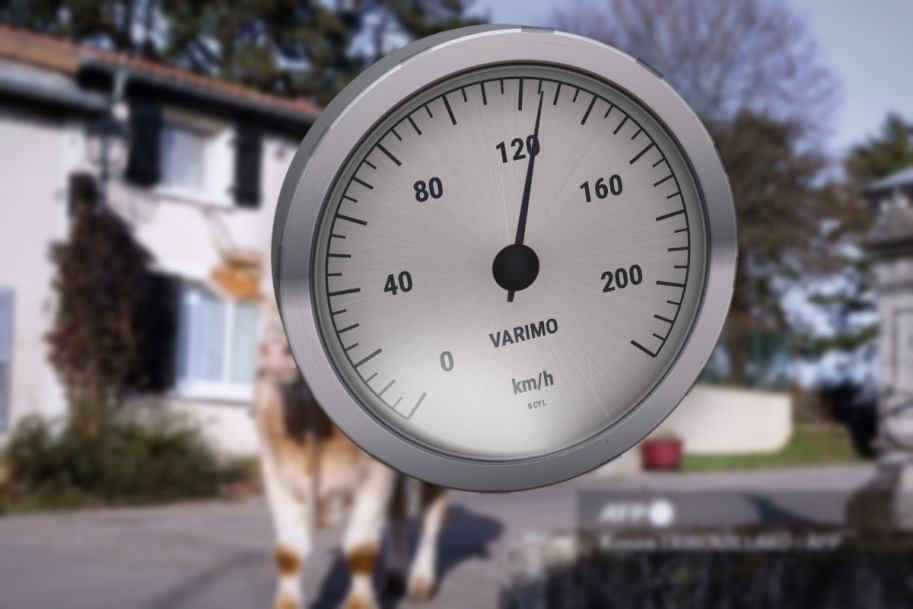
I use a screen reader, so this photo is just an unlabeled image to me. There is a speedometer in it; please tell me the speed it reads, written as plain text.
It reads 125 km/h
